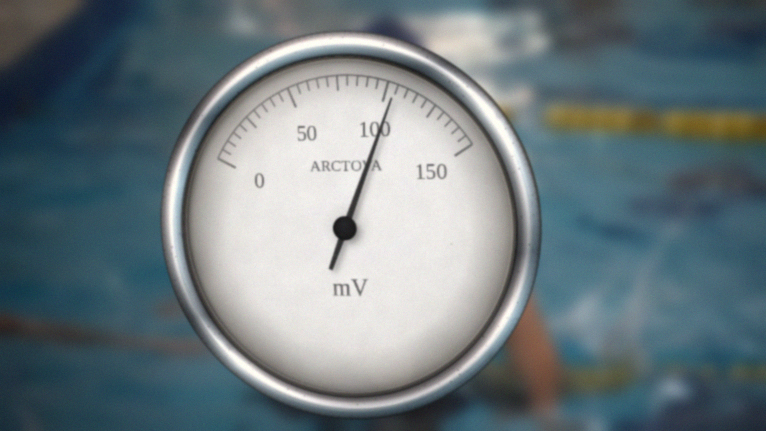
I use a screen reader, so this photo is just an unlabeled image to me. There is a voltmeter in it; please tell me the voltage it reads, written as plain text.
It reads 105 mV
